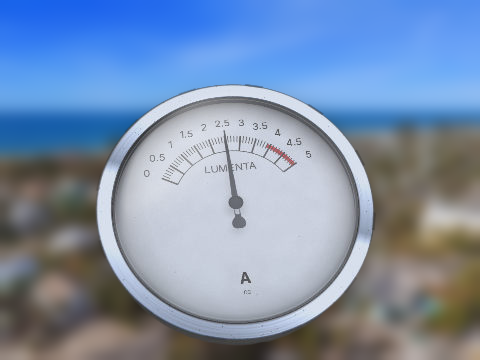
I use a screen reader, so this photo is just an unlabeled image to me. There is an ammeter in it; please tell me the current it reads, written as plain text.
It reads 2.5 A
